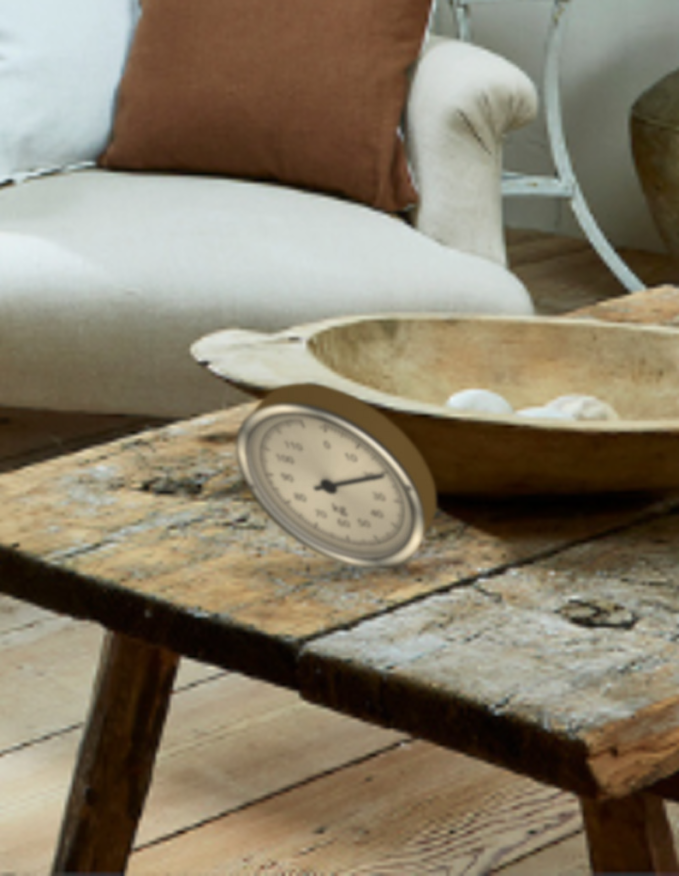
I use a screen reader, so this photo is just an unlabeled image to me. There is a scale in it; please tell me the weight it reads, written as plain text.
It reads 20 kg
